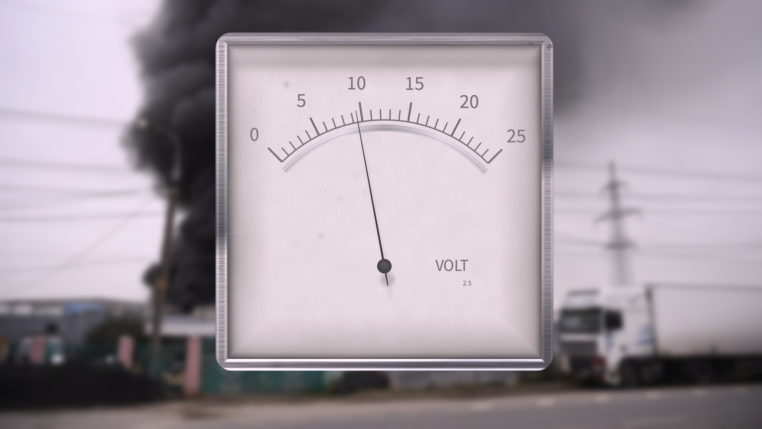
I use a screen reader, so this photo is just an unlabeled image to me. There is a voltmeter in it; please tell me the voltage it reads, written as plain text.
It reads 9.5 V
